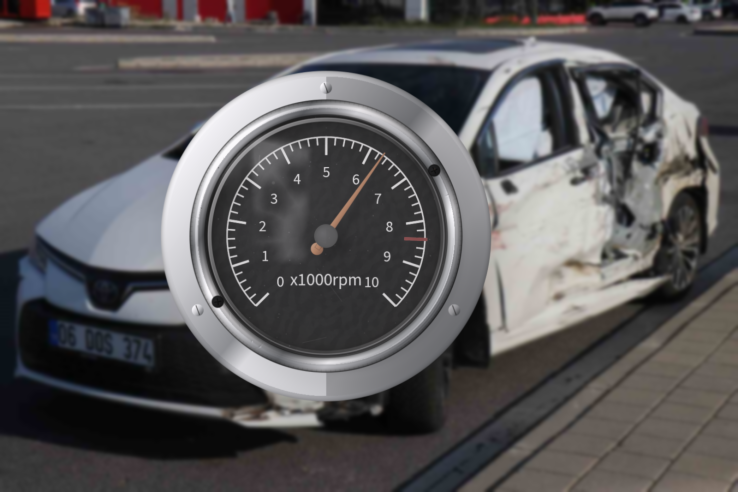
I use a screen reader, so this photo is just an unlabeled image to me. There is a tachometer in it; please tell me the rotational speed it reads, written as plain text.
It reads 6300 rpm
